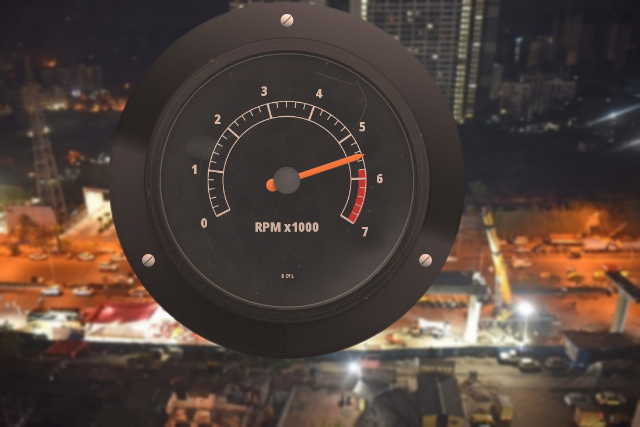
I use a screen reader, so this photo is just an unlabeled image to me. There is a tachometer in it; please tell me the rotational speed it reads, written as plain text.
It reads 5500 rpm
